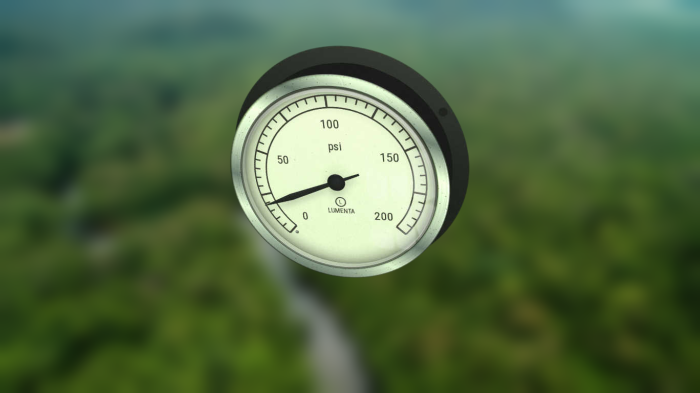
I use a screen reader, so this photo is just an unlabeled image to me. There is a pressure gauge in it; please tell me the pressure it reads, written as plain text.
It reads 20 psi
